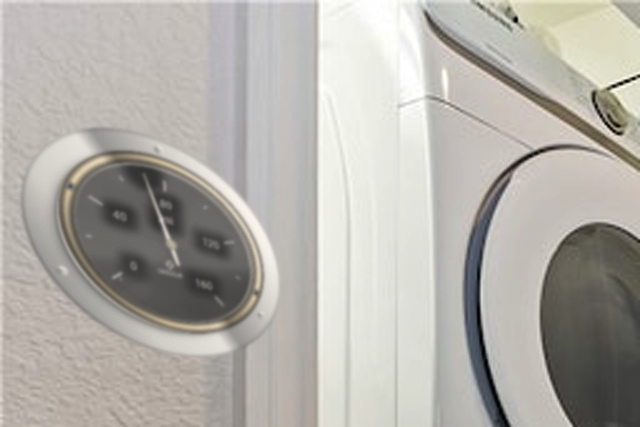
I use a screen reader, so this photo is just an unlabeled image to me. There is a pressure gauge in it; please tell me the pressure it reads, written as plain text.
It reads 70 psi
